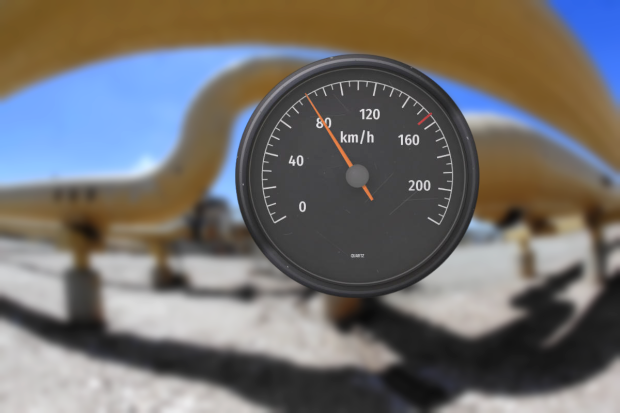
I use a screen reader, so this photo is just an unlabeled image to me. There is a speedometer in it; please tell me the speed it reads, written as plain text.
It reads 80 km/h
